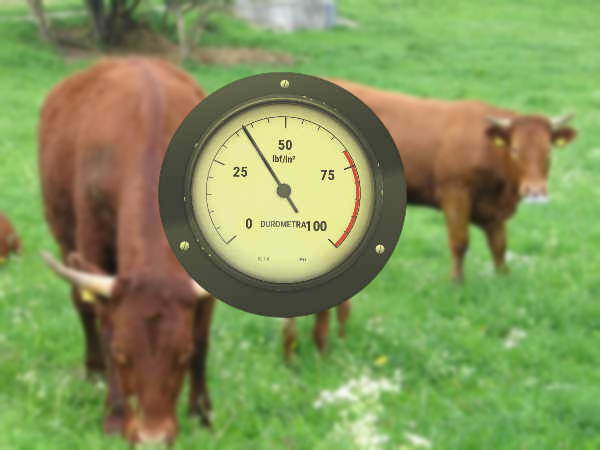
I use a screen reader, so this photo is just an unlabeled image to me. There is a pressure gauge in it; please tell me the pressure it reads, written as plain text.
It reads 37.5 psi
